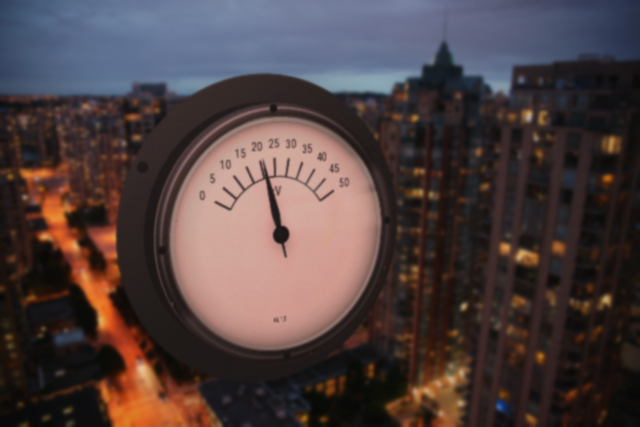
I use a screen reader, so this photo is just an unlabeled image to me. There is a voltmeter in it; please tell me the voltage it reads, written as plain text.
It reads 20 kV
